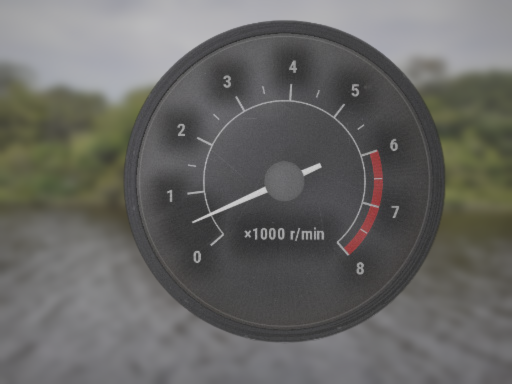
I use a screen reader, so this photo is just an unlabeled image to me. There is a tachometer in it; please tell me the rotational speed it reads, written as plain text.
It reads 500 rpm
